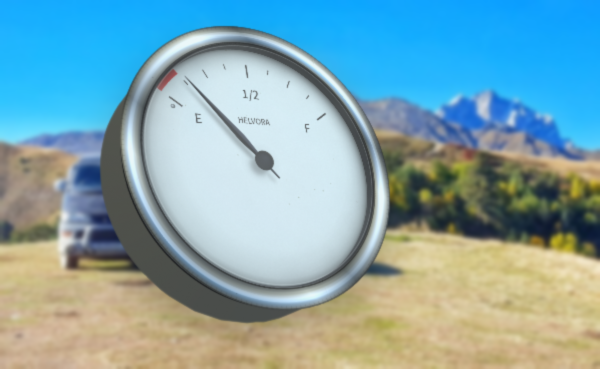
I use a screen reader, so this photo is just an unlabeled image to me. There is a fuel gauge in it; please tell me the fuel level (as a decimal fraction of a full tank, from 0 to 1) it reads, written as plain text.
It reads 0.125
